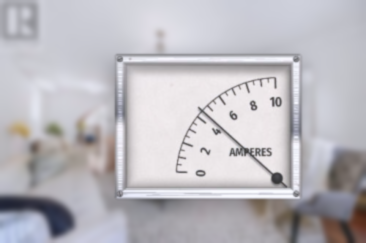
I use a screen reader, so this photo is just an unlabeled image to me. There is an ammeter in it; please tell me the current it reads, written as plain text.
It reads 4.5 A
